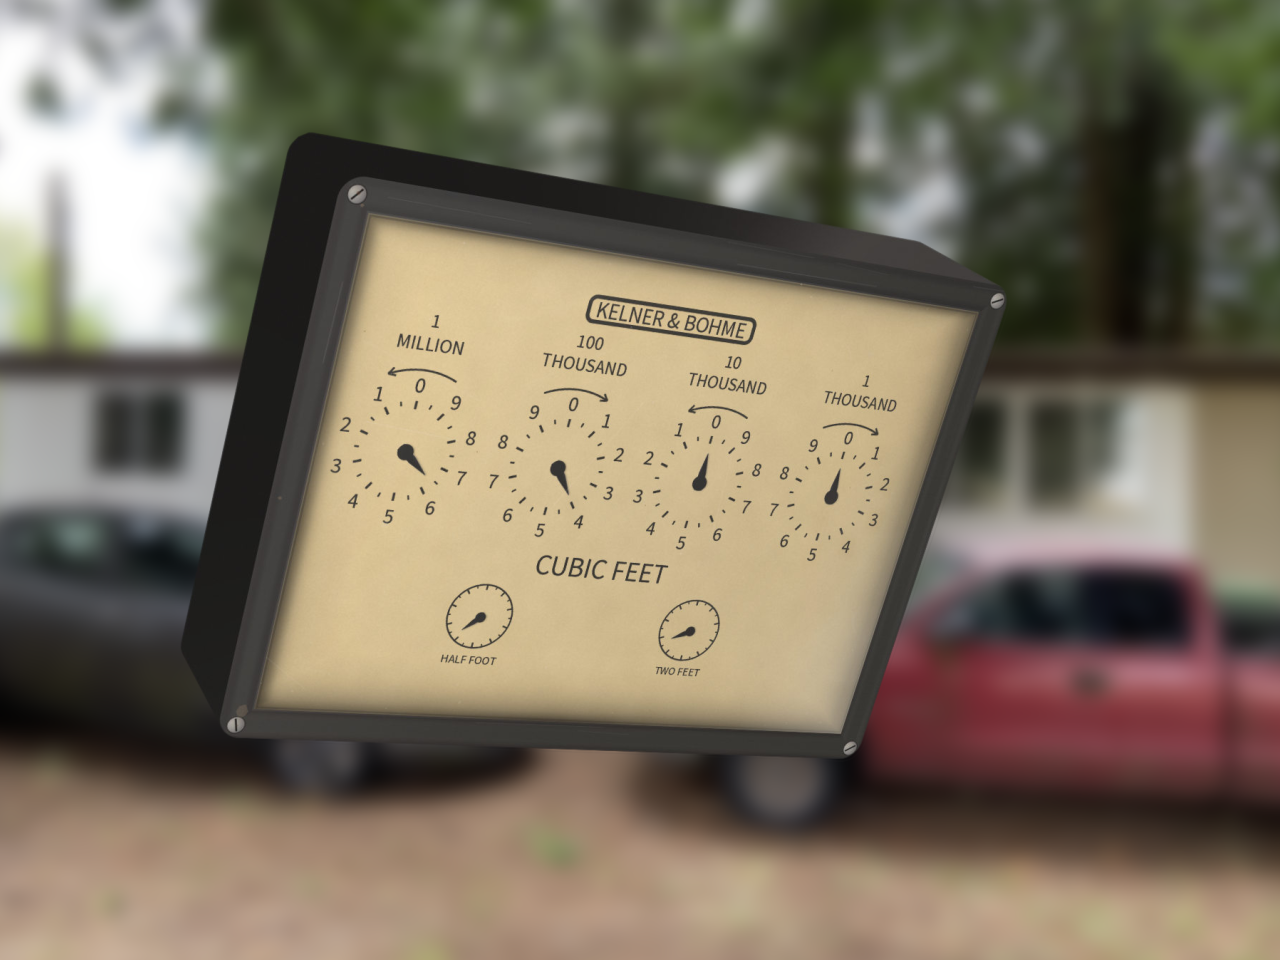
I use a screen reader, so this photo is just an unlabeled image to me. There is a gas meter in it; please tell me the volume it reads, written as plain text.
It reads 640000 ft³
